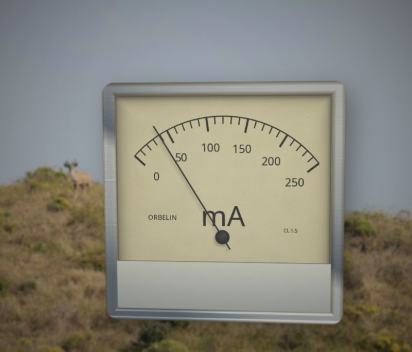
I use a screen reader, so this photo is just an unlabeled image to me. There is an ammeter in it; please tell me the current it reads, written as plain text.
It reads 40 mA
